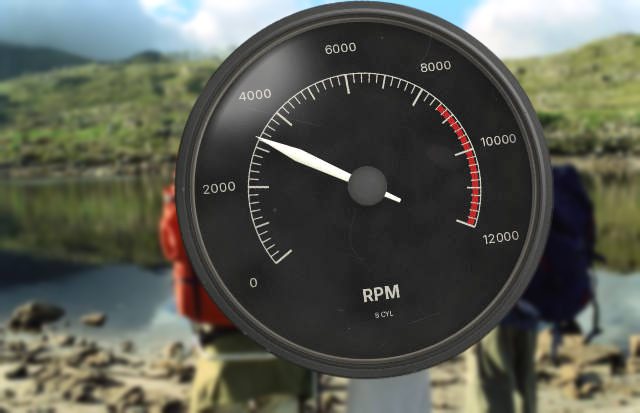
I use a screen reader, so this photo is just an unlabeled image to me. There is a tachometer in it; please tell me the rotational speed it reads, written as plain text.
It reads 3200 rpm
